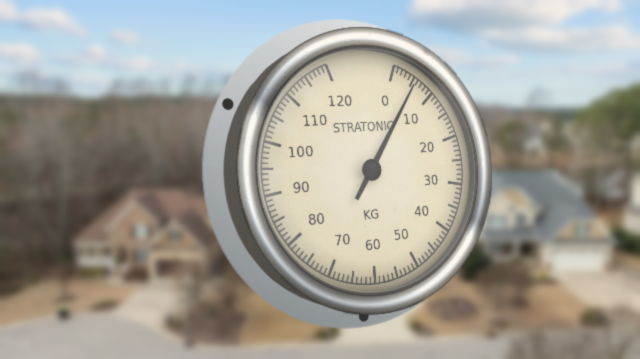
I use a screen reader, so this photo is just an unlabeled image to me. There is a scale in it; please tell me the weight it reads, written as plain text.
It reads 5 kg
